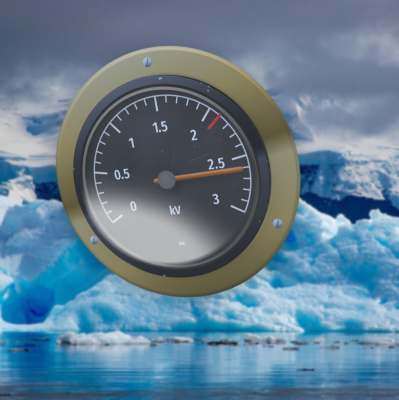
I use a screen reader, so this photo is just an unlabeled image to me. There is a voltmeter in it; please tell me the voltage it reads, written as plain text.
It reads 2.6 kV
